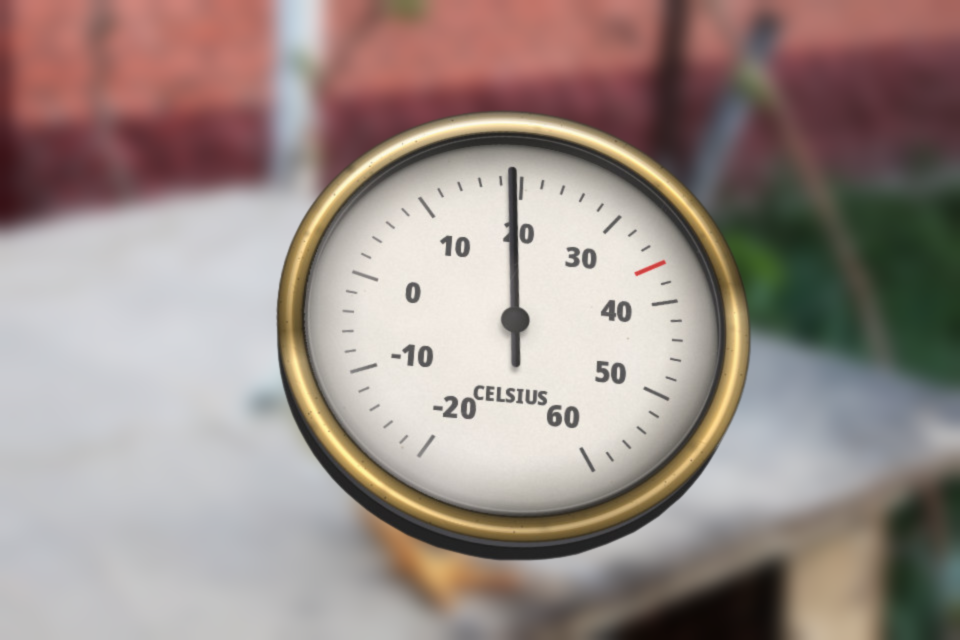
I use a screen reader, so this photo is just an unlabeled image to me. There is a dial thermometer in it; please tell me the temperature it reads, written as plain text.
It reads 19 °C
